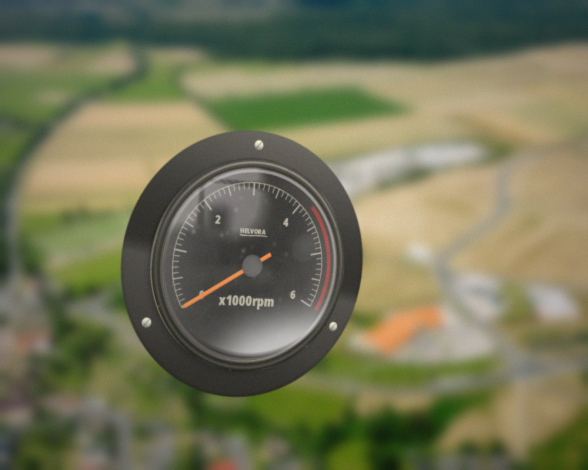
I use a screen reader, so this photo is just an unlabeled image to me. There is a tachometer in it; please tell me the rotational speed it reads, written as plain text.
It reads 0 rpm
